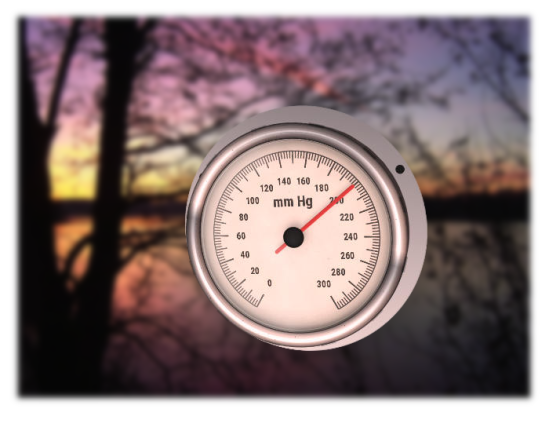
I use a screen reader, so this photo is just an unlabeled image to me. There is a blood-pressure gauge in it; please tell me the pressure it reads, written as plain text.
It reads 200 mmHg
